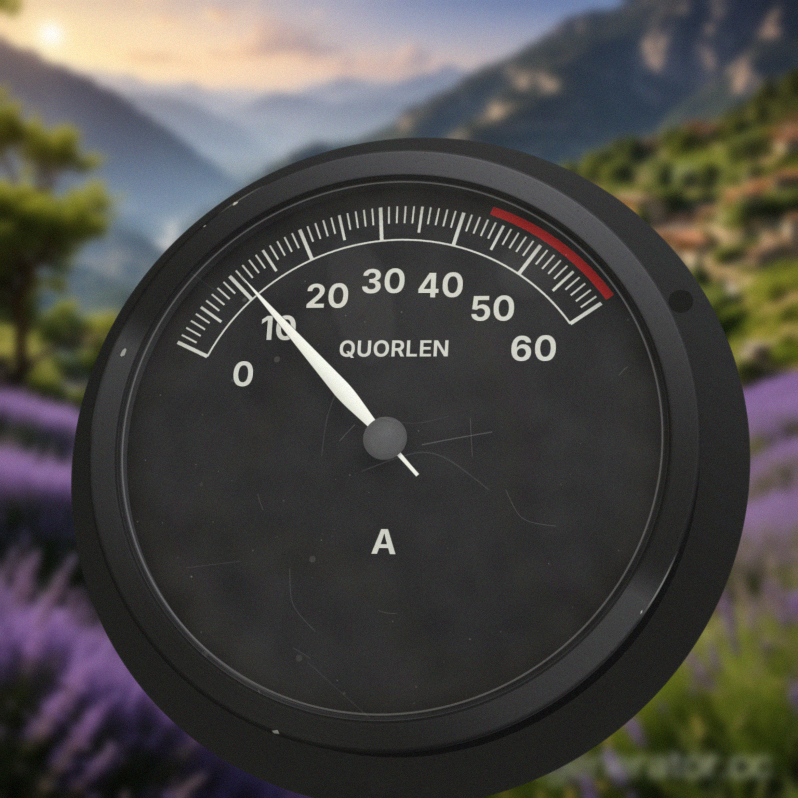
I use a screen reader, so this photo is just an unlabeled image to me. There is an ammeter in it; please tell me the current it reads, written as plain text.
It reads 11 A
